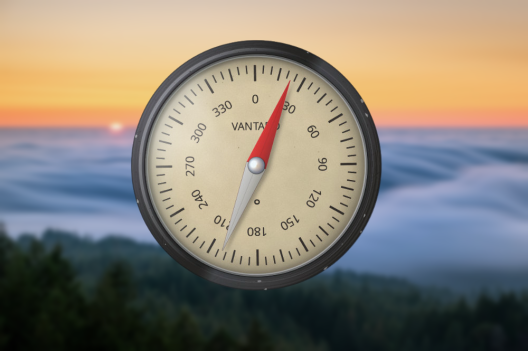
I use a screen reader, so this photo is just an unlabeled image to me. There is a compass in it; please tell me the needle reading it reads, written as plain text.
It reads 22.5 °
